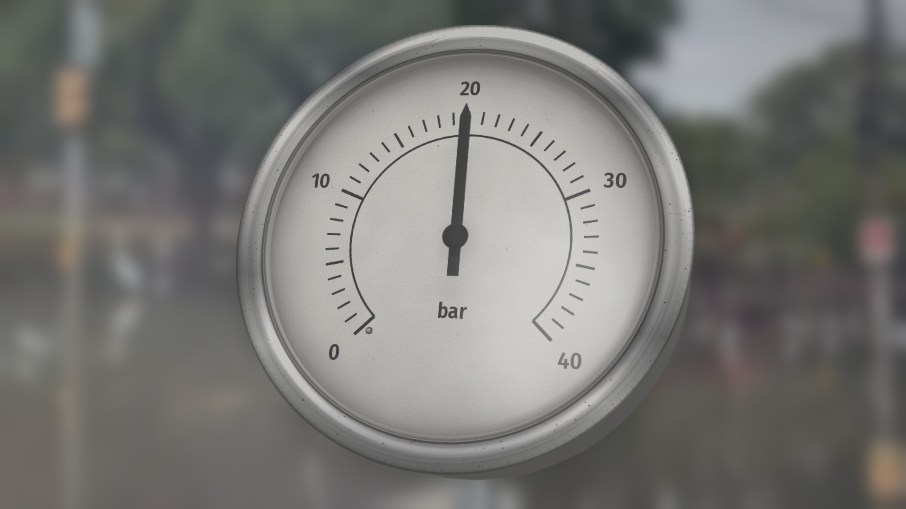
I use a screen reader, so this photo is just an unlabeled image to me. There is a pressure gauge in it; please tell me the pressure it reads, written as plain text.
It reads 20 bar
